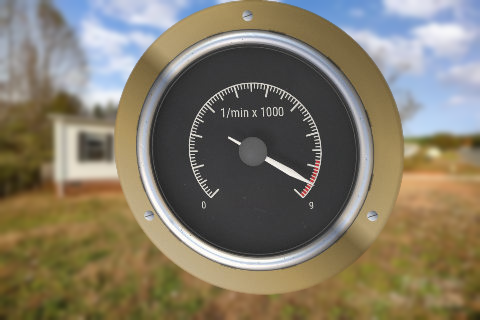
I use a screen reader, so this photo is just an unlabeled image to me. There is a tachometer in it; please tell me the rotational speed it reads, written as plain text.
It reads 8500 rpm
